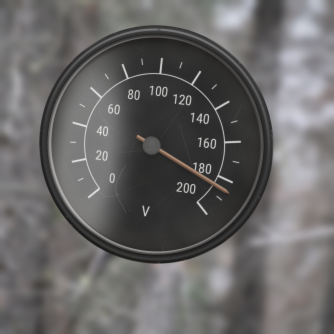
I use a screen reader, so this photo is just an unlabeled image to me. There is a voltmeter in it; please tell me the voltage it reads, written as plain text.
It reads 185 V
